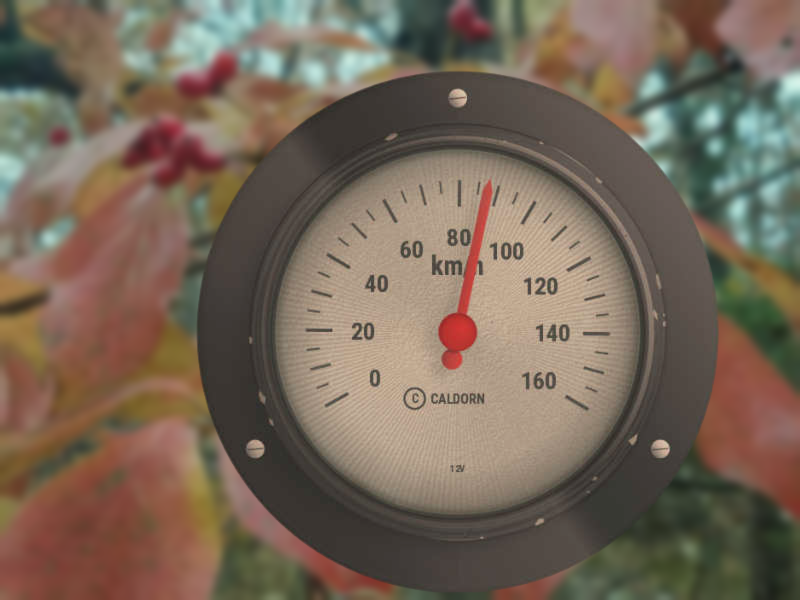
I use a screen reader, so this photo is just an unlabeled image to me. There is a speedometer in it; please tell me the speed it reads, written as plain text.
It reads 87.5 km/h
